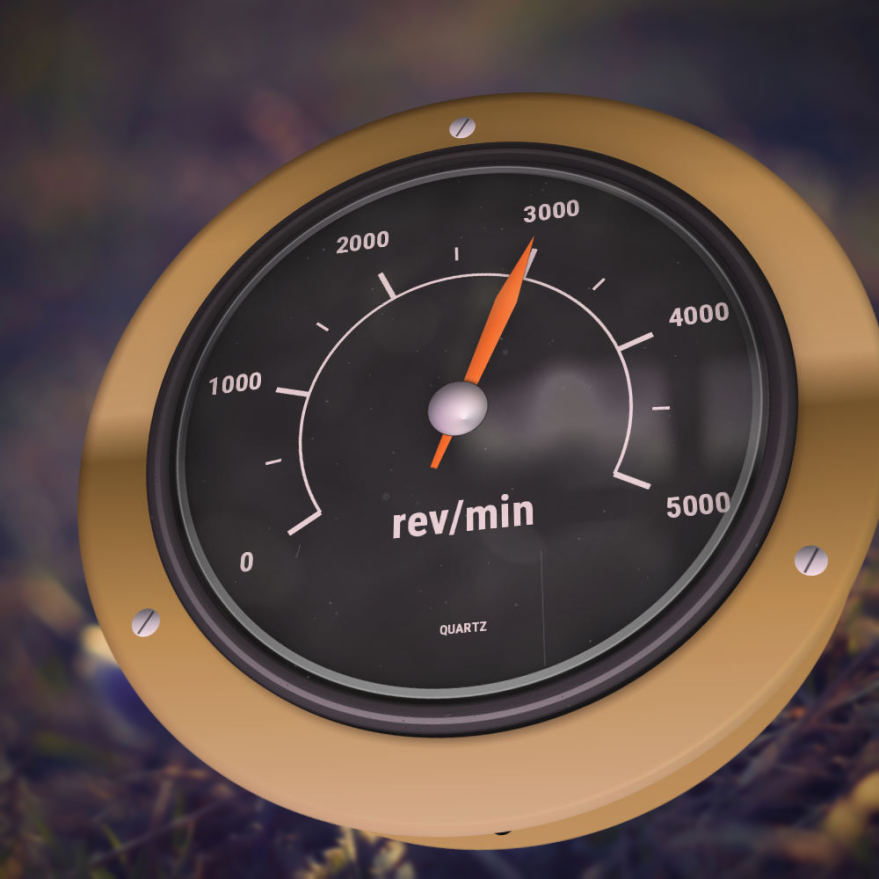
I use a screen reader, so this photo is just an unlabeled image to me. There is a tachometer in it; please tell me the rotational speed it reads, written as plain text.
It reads 3000 rpm
